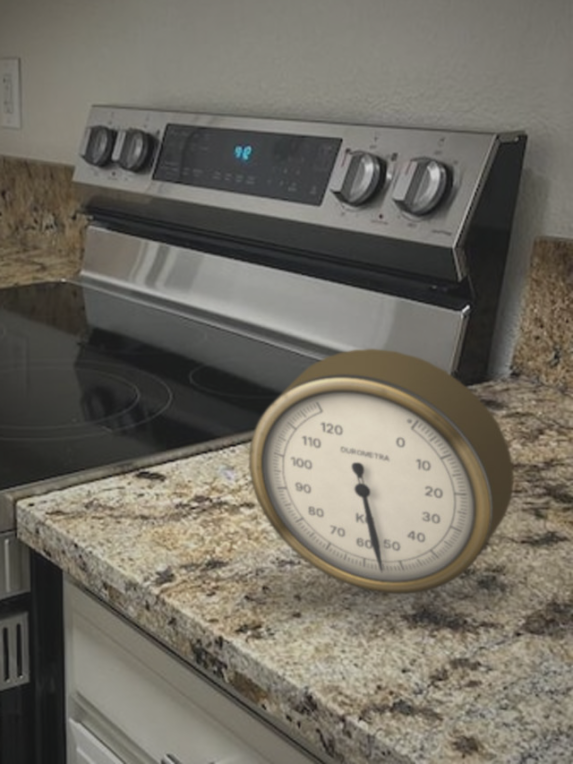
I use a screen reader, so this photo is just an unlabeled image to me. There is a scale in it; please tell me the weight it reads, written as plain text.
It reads 55 kg
